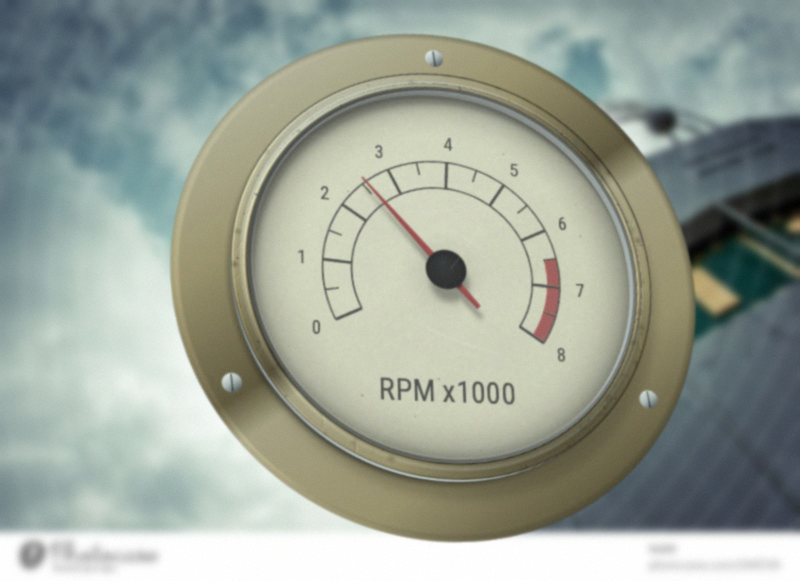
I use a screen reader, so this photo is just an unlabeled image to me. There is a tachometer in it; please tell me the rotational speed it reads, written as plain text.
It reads 2500 rpm
